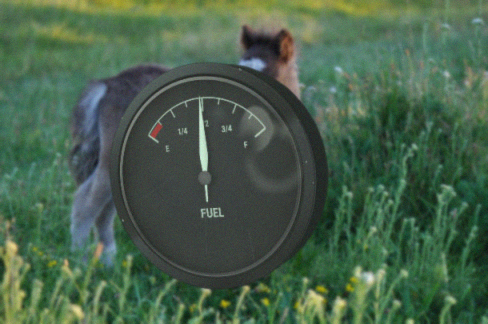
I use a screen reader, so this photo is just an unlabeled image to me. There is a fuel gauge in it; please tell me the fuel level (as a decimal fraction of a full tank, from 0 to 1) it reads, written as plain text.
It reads 0.5
